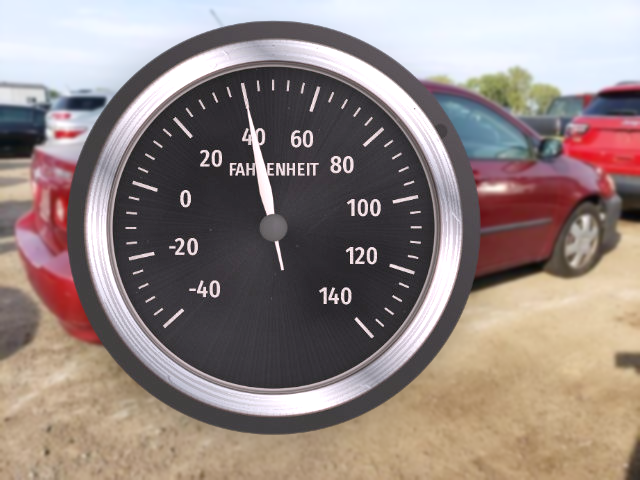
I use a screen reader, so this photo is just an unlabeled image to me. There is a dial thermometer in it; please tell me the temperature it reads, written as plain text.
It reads 40 °F
